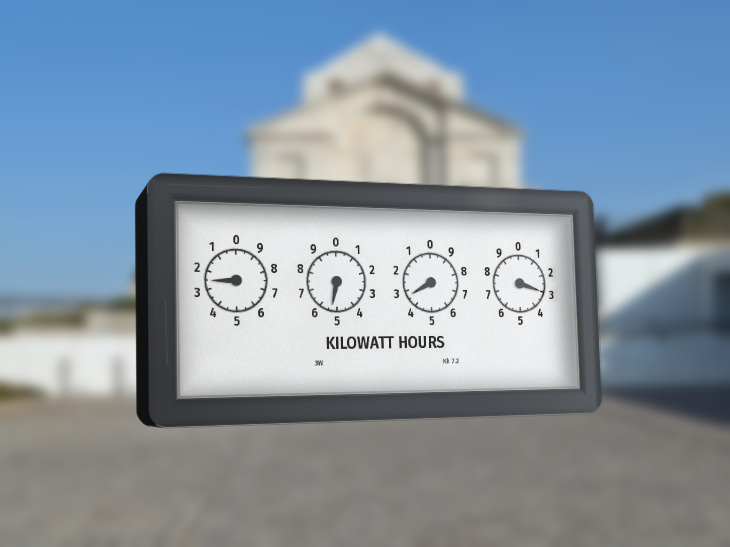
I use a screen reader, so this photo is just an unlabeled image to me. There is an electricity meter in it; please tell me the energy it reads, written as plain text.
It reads 2533 kWh
